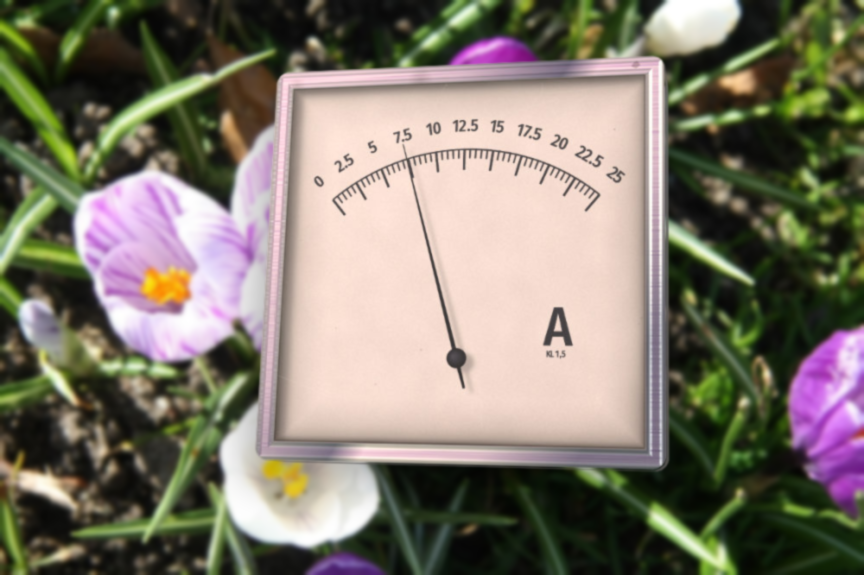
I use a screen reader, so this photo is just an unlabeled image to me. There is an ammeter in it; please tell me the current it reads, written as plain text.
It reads 7.5 A
